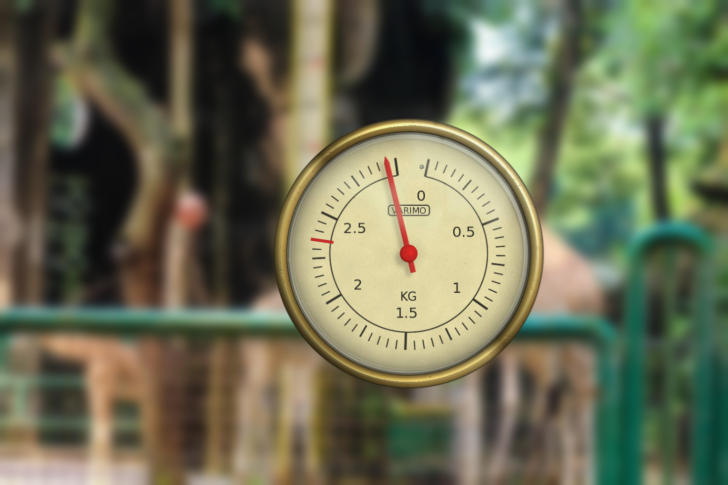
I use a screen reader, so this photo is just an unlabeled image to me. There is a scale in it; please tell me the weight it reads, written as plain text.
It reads 2.95 kg
